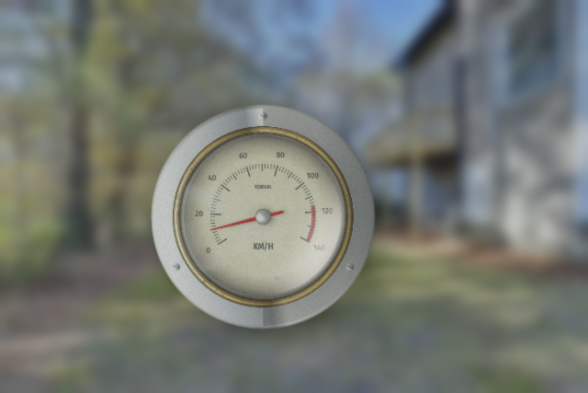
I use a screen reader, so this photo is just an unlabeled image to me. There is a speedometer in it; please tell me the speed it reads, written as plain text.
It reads 10 km/h
